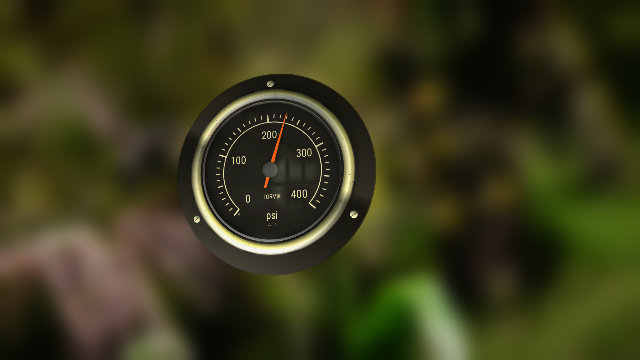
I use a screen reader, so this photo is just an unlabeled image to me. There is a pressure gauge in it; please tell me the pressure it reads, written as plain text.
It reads 230 psi
